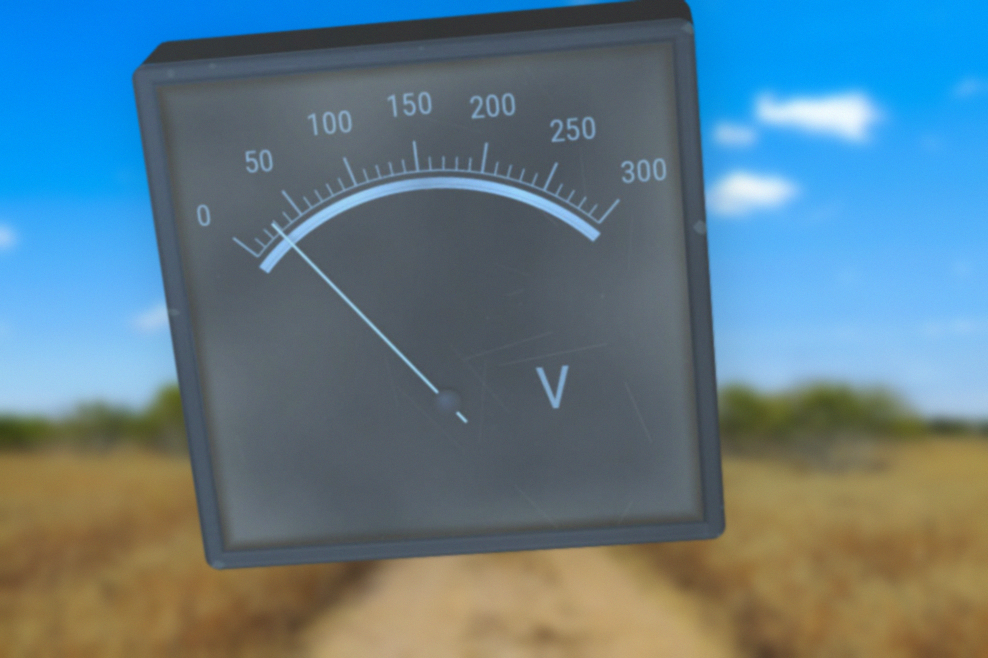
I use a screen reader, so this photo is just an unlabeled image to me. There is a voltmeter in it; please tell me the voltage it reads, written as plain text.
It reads 30 V
